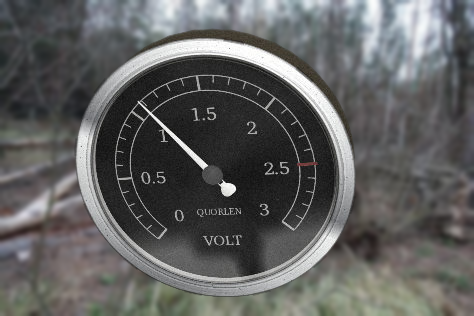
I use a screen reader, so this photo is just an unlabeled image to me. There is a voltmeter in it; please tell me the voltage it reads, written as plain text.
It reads 1.1 V
